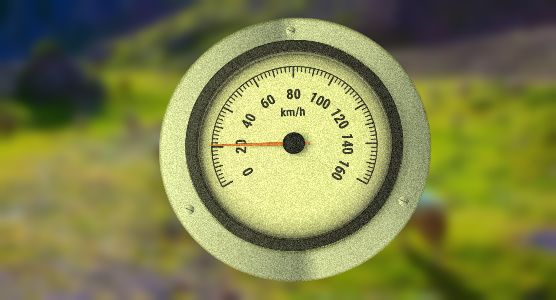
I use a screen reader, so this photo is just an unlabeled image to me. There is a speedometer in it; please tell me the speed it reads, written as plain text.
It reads 20 km/h
